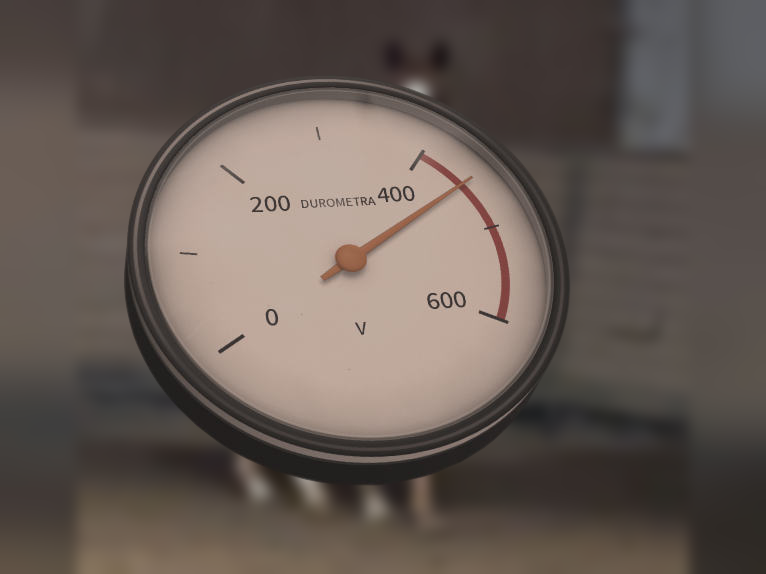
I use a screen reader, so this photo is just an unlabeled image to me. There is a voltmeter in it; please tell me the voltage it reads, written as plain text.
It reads 450 V
